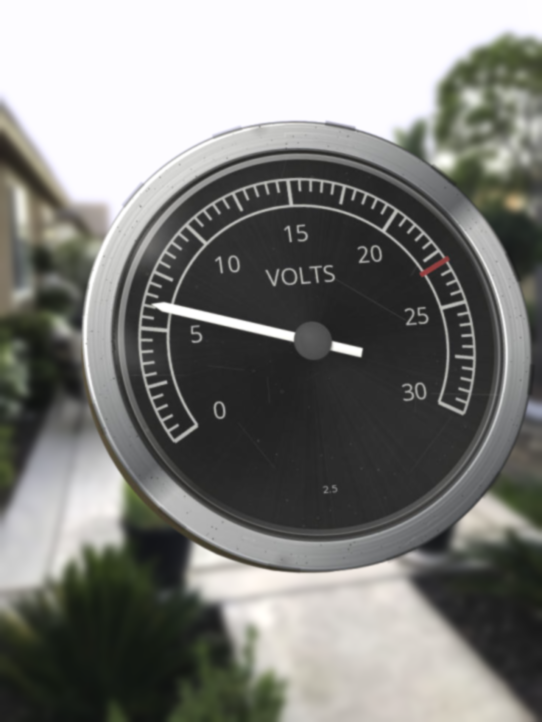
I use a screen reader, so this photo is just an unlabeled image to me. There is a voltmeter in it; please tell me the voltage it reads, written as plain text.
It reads 6 V
